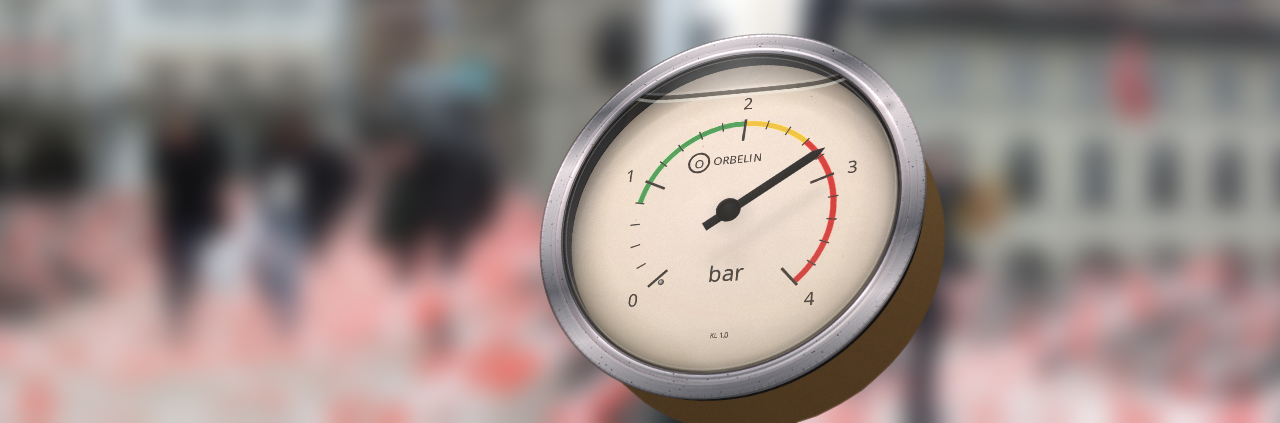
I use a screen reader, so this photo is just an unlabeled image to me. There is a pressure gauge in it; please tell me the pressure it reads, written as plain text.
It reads 2.8 bar
